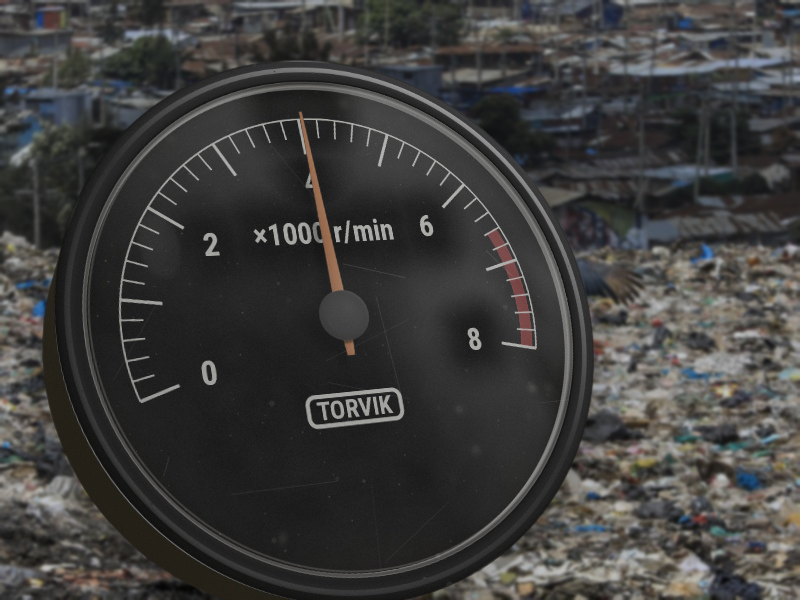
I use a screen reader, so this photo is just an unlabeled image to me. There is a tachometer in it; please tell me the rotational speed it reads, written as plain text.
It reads 4000 rpm
